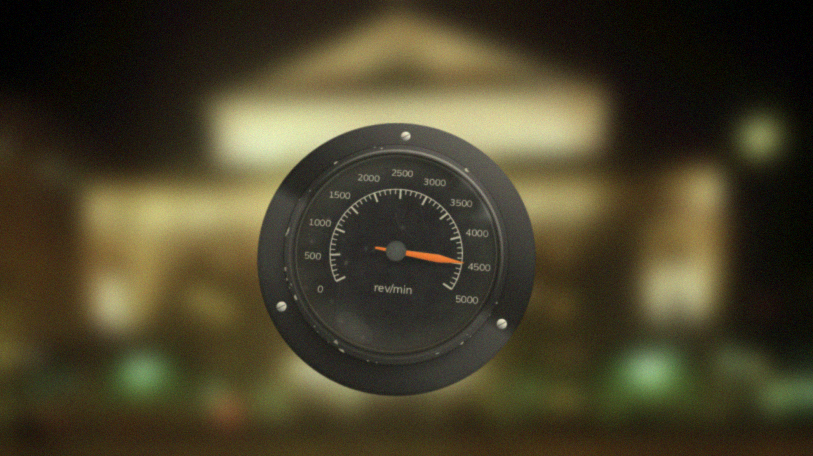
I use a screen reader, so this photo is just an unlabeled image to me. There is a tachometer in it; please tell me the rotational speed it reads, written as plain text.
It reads 4500 rpm
